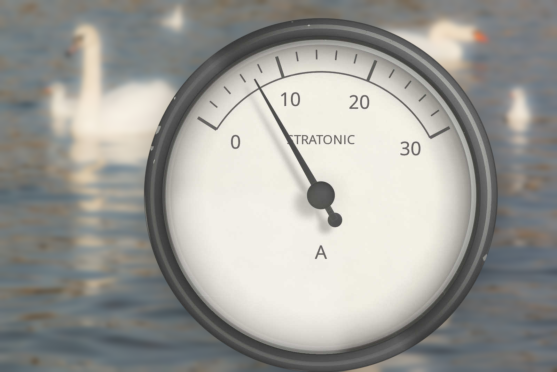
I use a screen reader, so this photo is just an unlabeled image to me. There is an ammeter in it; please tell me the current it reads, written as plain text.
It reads 7 A
